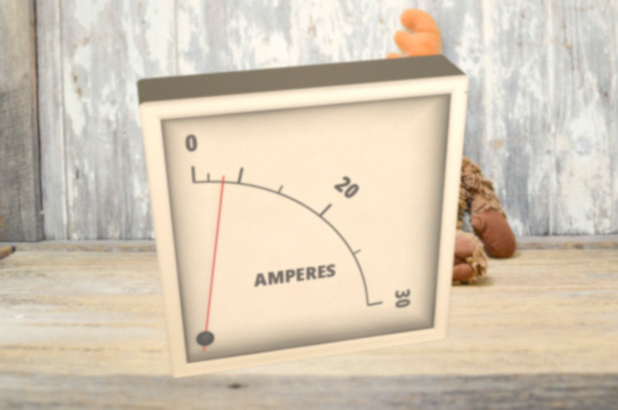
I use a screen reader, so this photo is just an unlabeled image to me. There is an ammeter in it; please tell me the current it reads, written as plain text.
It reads 7.5 A
